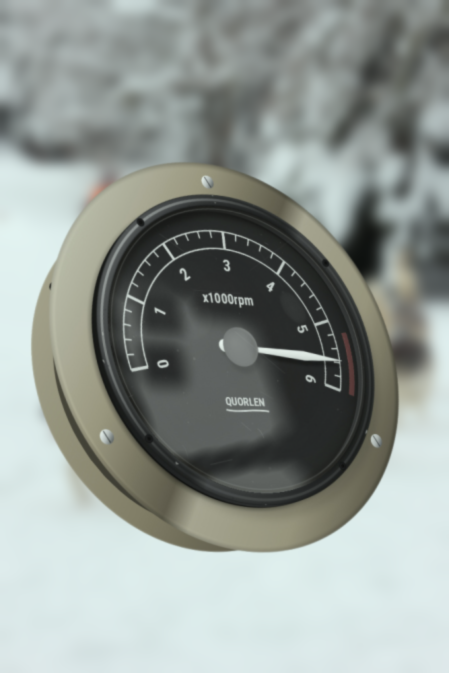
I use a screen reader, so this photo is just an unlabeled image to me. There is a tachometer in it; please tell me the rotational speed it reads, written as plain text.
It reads 5600 rpm
